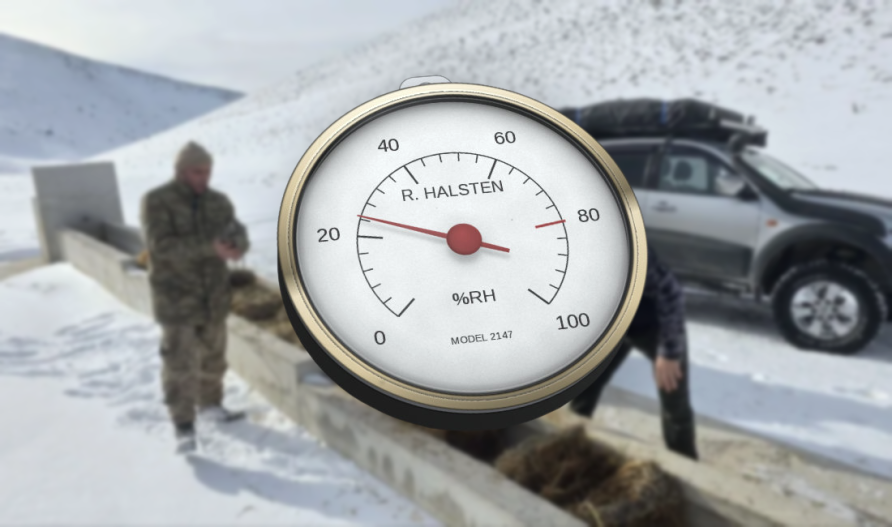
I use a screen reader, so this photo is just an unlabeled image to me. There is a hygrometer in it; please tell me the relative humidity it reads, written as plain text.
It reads 24 %
